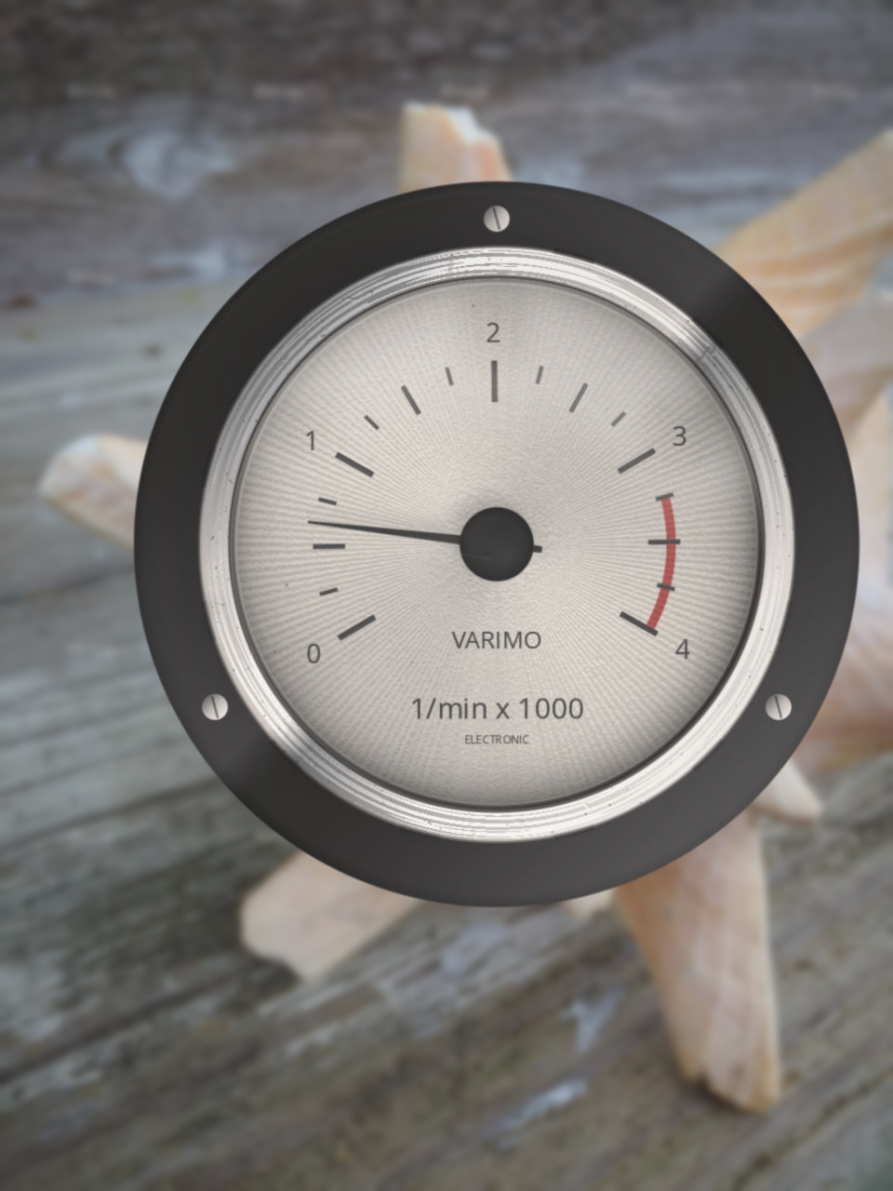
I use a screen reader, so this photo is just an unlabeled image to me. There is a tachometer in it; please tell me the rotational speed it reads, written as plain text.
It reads 625 rpm
